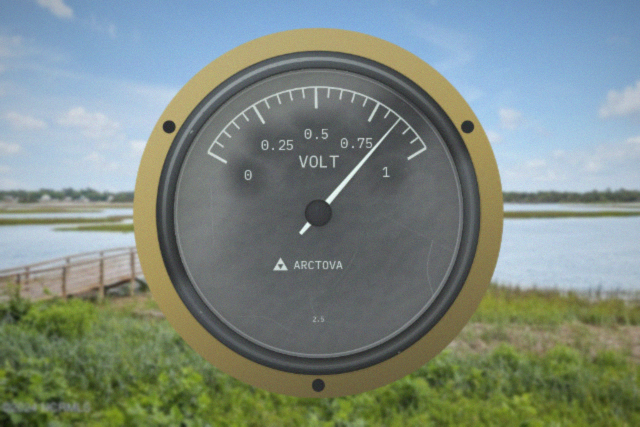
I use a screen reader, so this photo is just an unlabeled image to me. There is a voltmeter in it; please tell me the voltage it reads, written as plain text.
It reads 0.85 V
